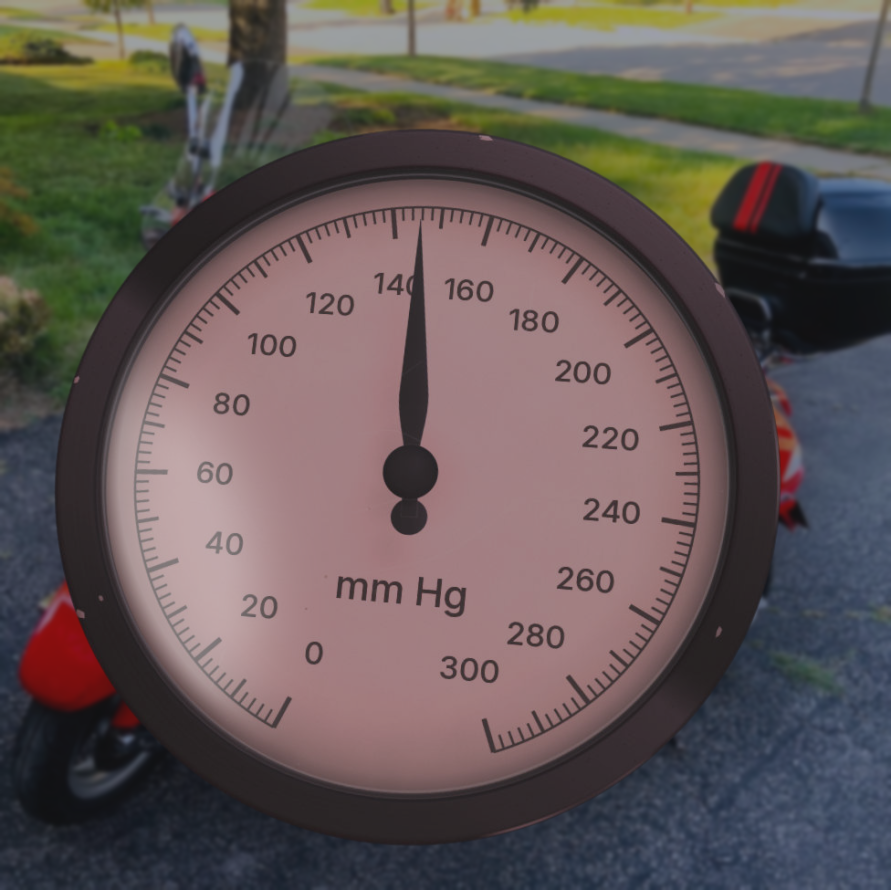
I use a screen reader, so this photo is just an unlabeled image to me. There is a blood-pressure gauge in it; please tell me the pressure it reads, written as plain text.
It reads 146 mmHg
